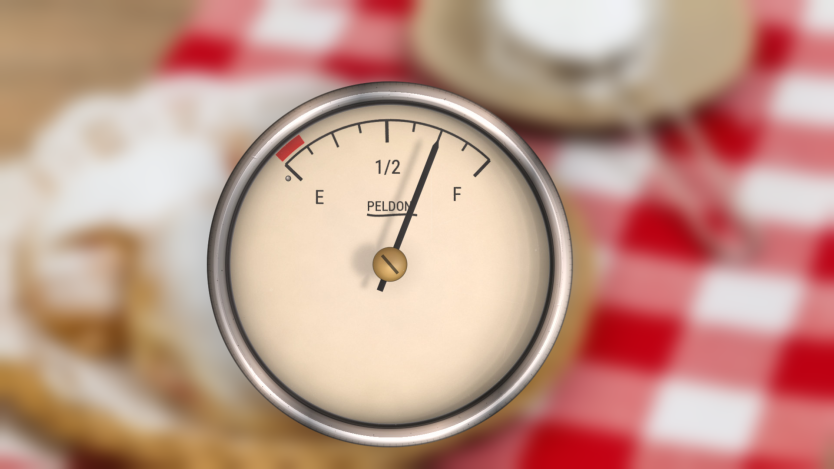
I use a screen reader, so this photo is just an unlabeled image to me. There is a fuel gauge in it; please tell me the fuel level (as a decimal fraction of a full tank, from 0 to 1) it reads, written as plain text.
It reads 0.75
